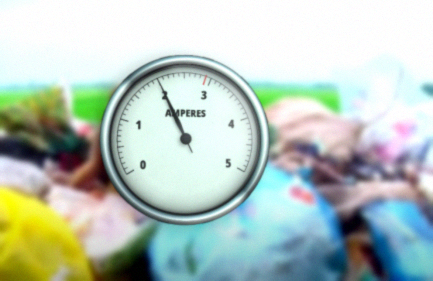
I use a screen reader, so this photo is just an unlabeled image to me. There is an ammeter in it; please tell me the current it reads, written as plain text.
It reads 2 A
